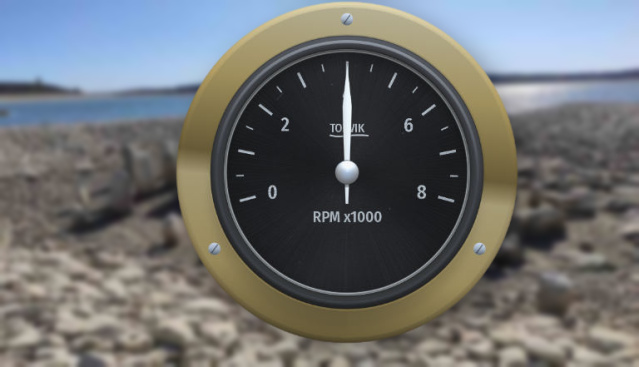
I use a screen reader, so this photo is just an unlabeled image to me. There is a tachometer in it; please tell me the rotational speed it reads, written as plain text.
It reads 4000 rpm
